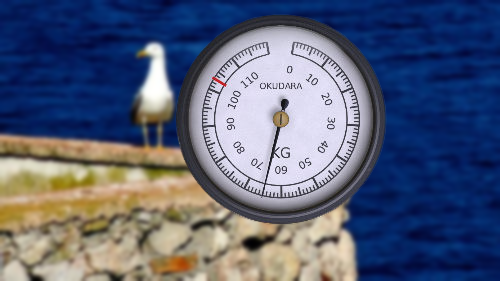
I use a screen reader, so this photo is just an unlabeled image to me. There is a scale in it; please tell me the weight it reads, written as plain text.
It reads 65 kg
